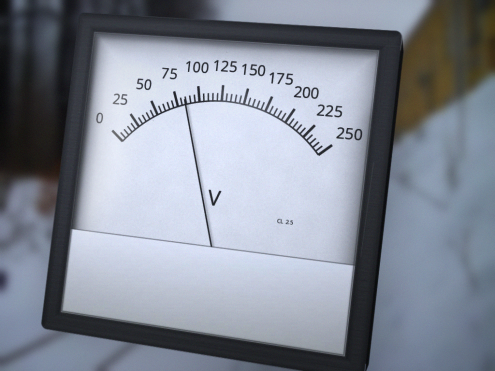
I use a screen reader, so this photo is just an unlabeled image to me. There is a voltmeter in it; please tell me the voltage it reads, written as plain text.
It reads 85 V
